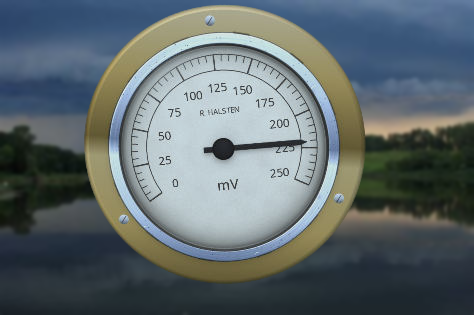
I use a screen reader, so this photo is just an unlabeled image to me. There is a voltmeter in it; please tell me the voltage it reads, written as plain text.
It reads 220 mV
